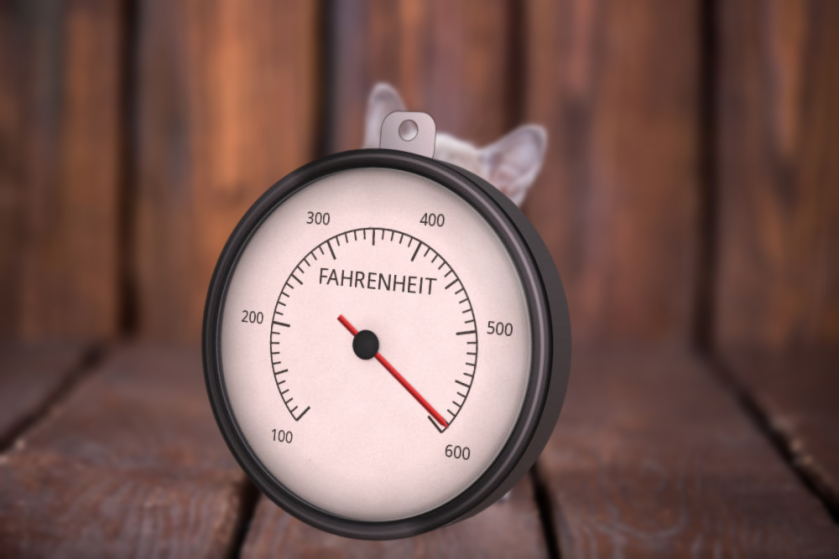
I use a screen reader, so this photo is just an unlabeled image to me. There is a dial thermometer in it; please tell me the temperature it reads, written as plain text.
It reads 590 °F
